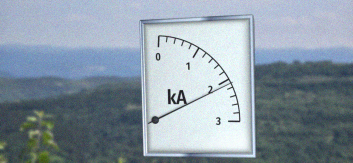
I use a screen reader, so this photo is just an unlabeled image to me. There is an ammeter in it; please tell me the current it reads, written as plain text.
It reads 2.1 kA
